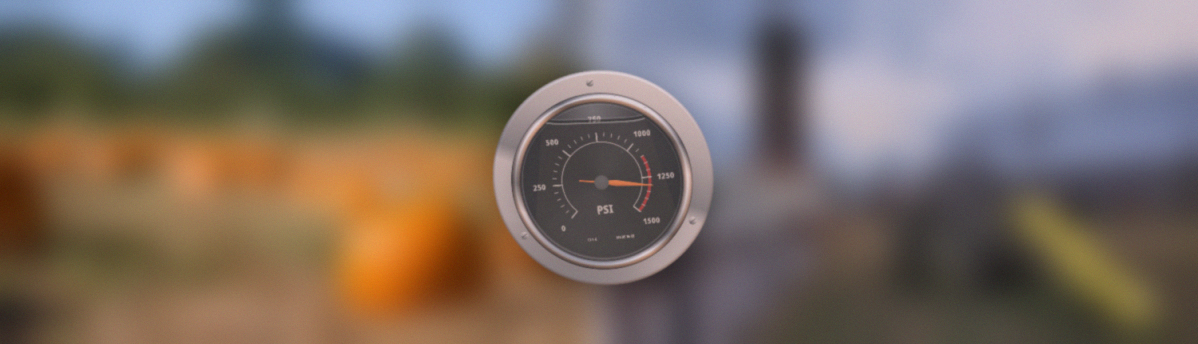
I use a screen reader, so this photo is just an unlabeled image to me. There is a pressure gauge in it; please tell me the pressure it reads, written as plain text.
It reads 1300 psi
